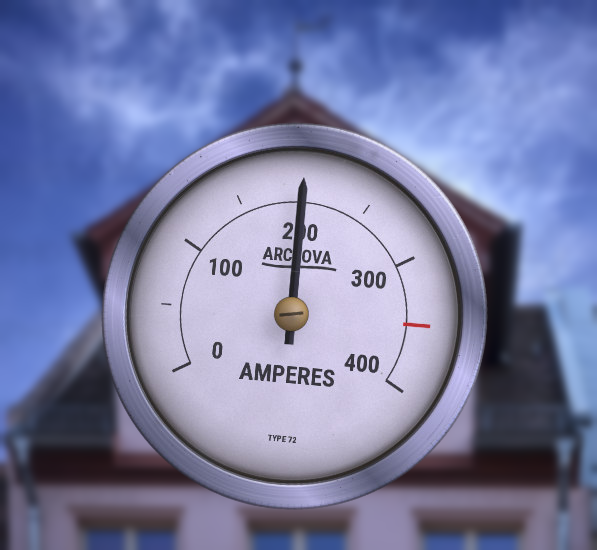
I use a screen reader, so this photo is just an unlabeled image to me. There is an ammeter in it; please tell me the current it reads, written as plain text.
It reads 200 A
